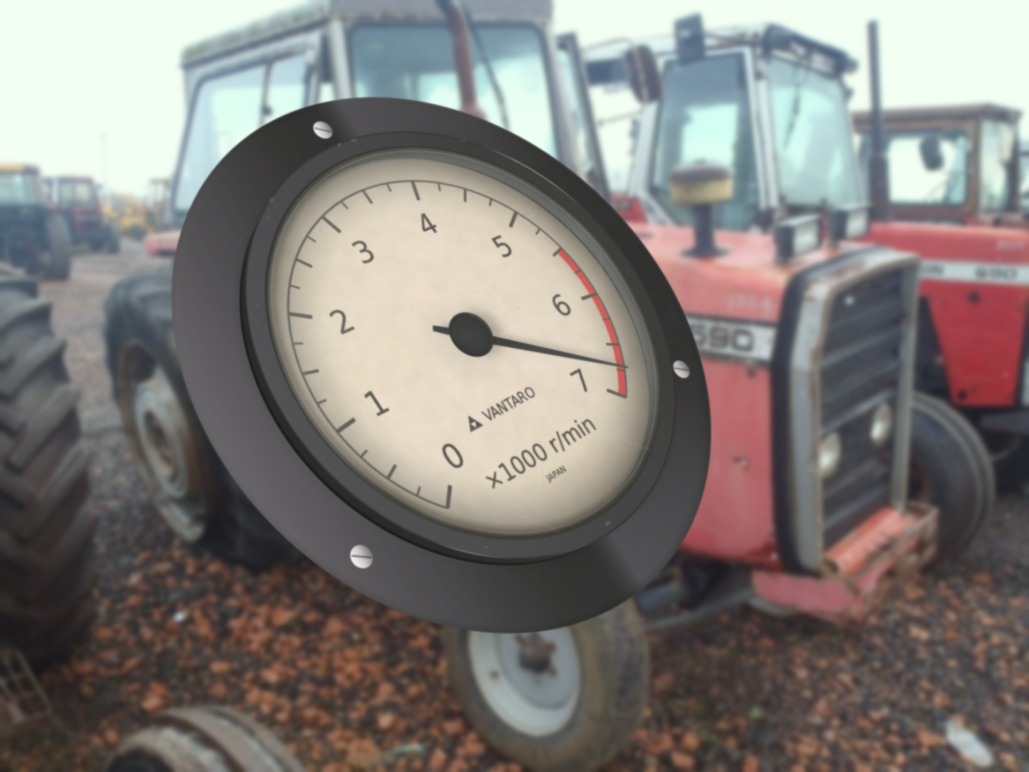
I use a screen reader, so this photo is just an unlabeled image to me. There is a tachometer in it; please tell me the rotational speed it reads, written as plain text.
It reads 6750 rpm
